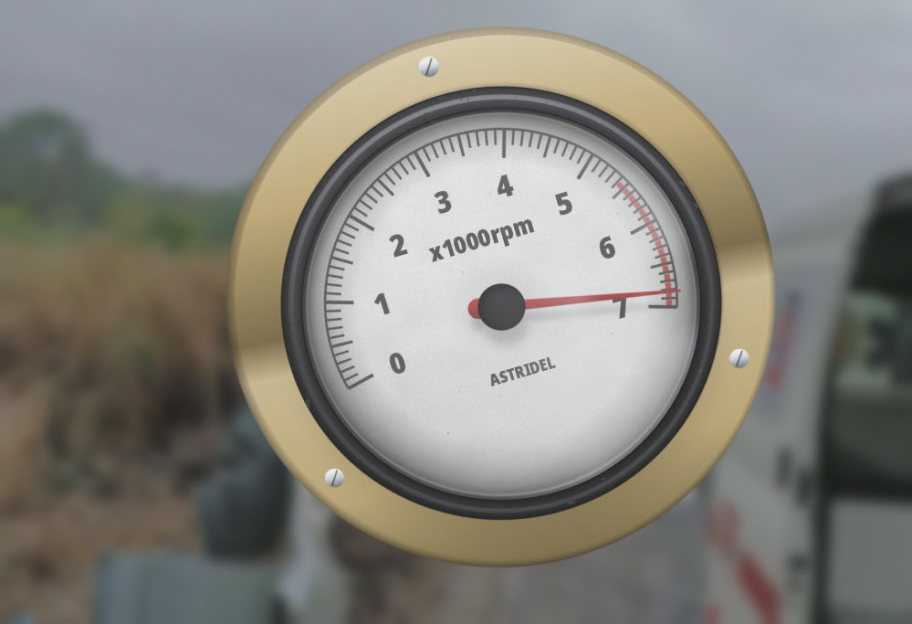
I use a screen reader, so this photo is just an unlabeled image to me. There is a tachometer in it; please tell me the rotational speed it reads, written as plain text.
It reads 6800 rpm
